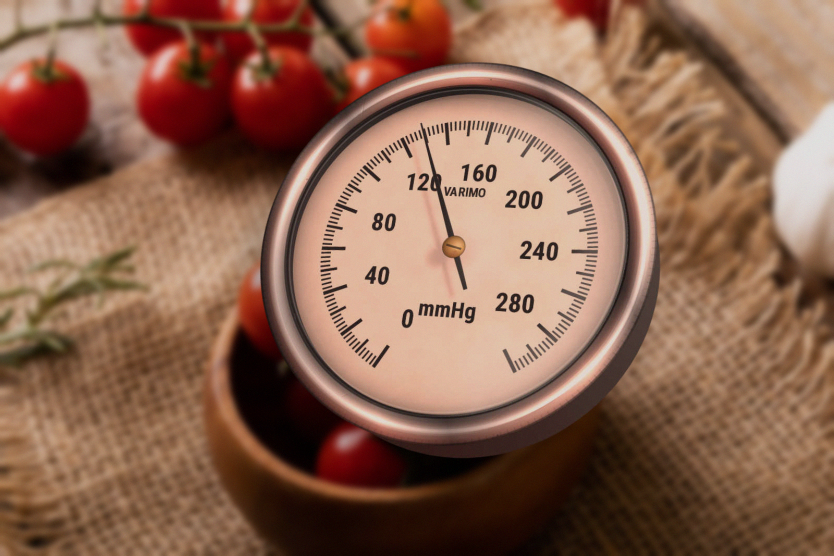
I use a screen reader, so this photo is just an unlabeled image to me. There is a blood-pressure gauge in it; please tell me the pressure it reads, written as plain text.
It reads 130 mmHg
